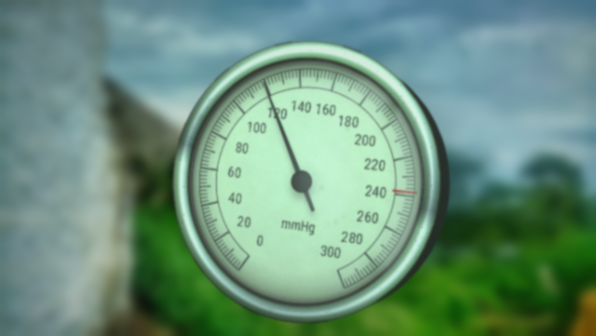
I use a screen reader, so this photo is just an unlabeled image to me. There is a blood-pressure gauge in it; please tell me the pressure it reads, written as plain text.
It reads 120 mmHg
